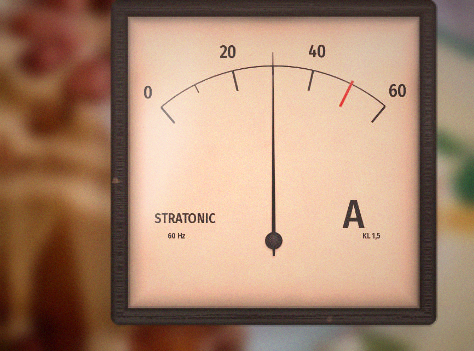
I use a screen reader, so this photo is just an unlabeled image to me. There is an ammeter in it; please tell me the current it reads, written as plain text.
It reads 30 A
